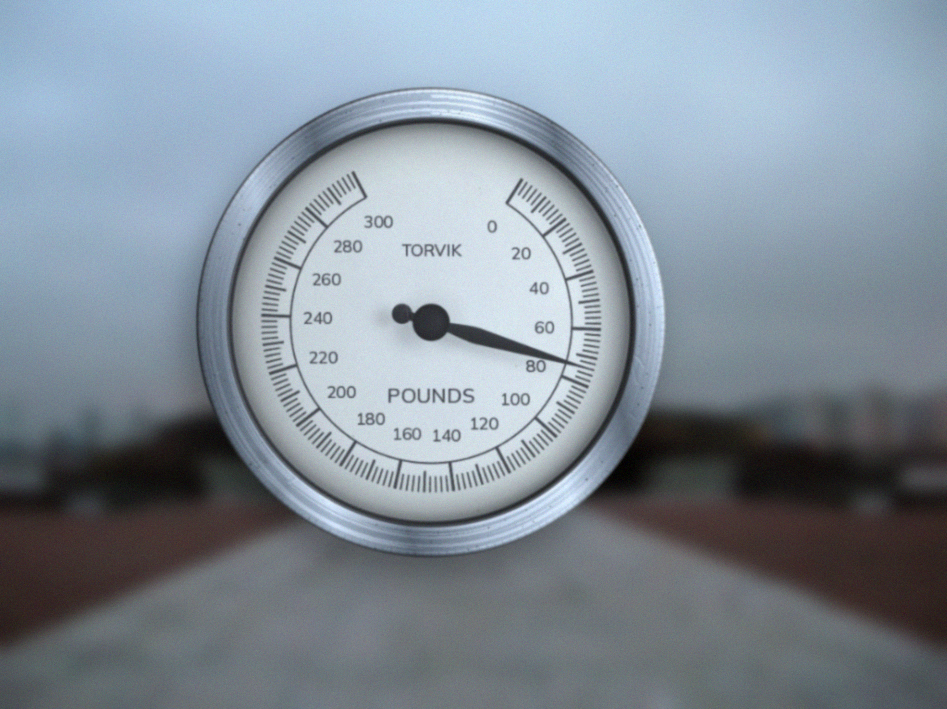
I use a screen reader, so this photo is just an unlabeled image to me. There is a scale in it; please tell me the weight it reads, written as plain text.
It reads 74 lb
